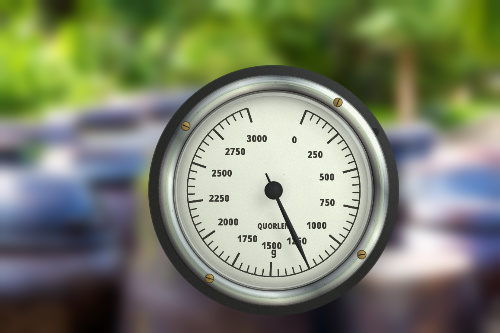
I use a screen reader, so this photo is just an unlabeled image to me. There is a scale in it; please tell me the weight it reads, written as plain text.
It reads 1250 g
